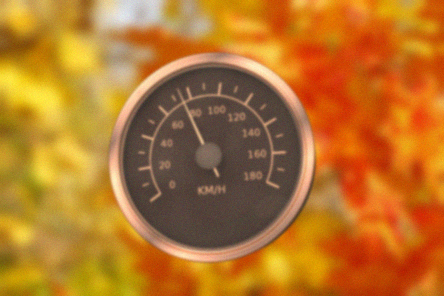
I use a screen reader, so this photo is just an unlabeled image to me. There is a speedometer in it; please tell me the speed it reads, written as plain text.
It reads 75 km/h
